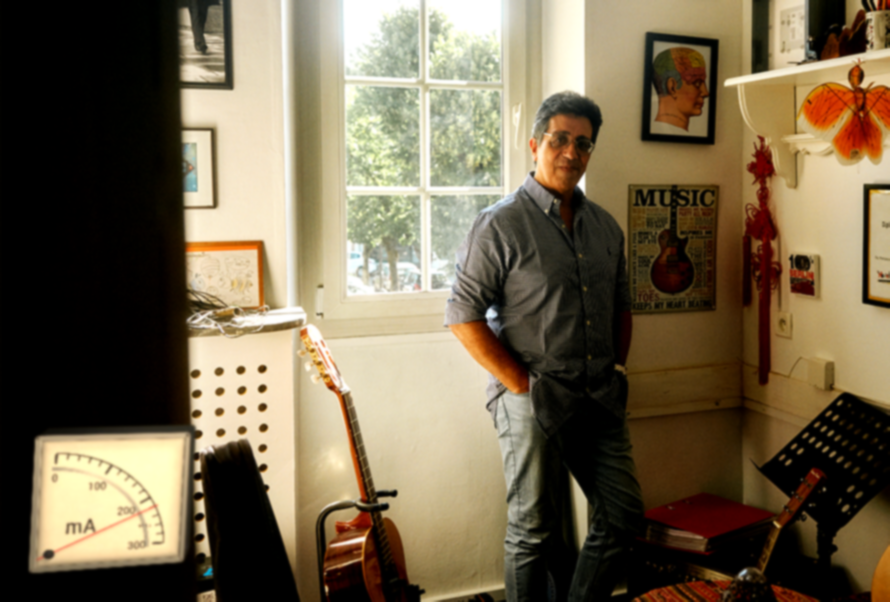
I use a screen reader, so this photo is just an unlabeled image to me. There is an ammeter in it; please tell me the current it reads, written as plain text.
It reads 220 mA
